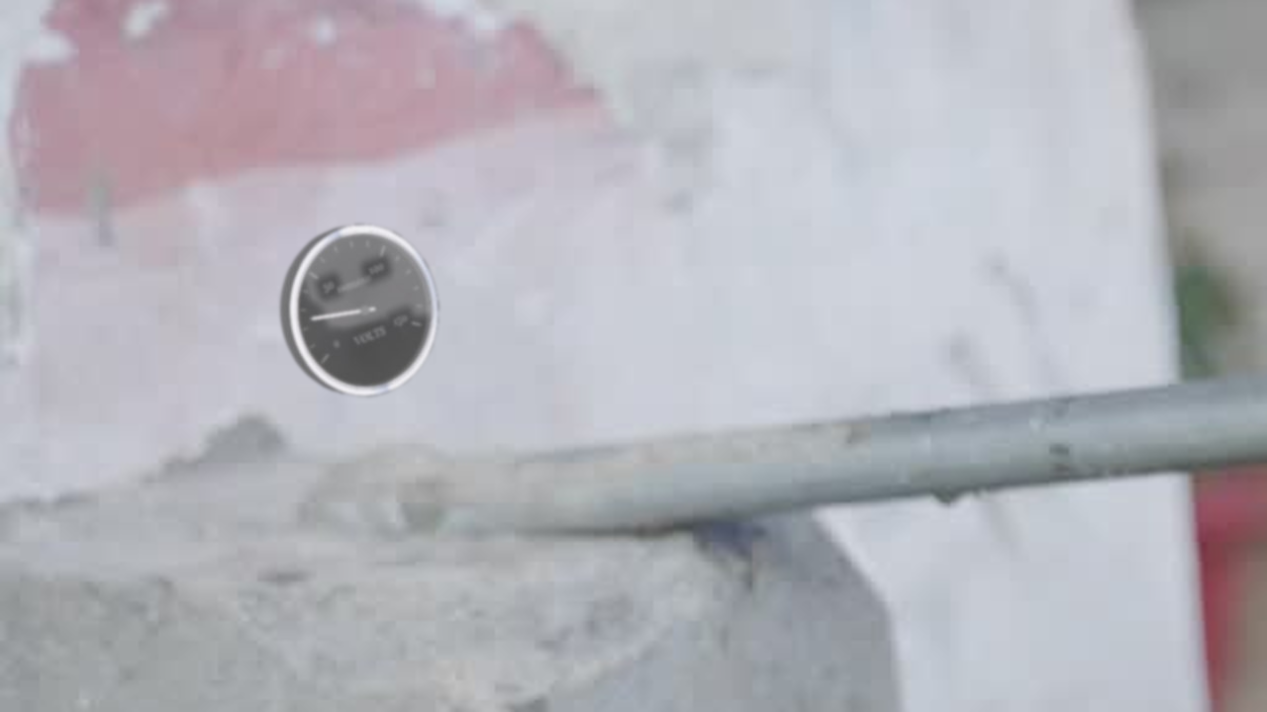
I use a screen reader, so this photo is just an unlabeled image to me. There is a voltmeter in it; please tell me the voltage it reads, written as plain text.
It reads 25 V
